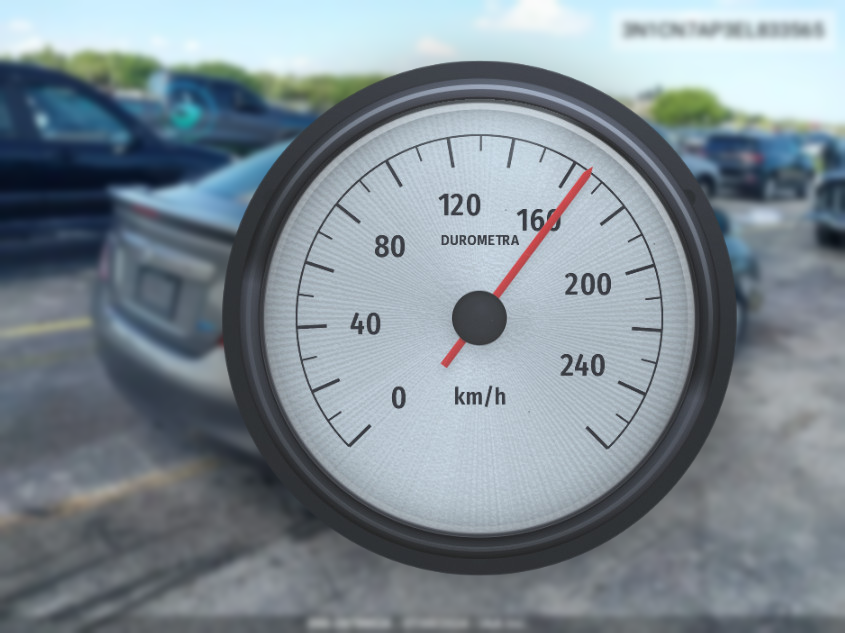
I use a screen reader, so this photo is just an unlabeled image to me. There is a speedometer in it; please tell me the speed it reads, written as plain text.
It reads 165 km/h
